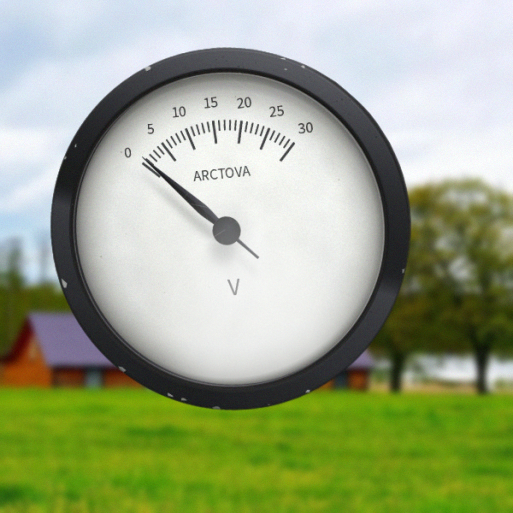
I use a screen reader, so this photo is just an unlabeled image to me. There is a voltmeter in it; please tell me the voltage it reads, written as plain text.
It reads 1 V
